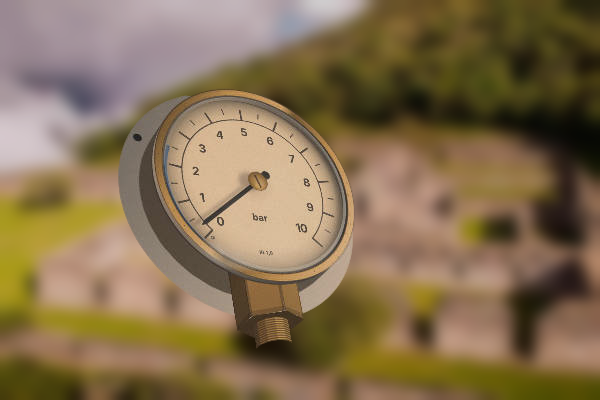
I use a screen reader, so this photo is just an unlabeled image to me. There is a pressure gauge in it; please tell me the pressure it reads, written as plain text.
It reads 0.25 bar
